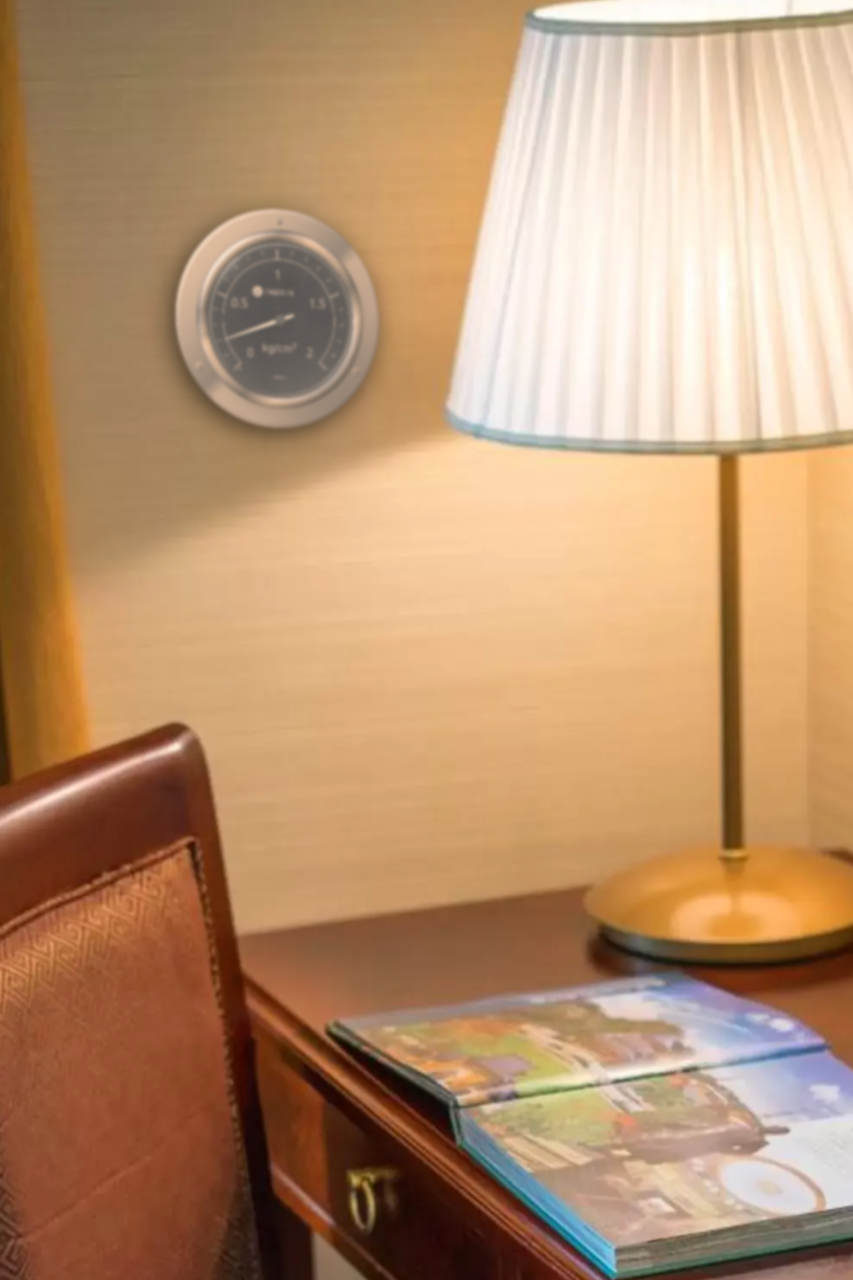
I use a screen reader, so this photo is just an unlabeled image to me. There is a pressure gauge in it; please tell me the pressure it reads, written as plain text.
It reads 0.2 kg/cm²
